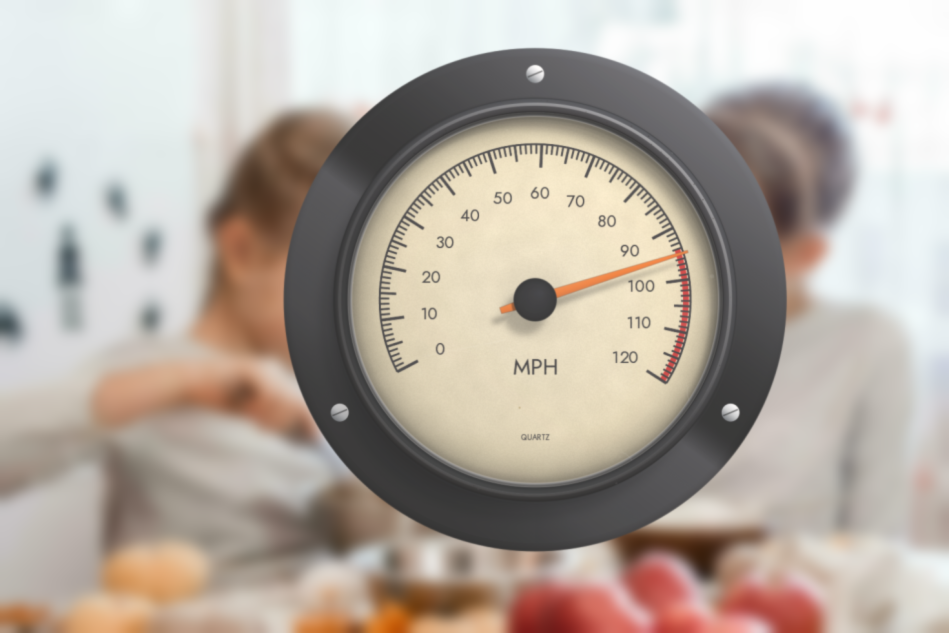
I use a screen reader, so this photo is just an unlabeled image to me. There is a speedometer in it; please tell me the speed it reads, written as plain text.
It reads 95 mph
